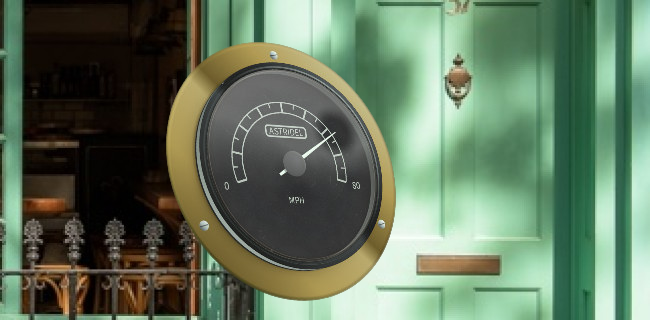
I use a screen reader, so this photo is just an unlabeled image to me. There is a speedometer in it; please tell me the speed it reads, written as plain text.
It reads 62.5 mph
